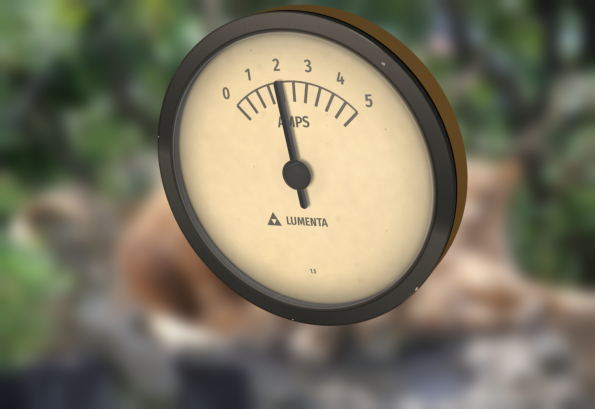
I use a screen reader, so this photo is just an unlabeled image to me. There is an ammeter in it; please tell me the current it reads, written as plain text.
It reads 2 A
